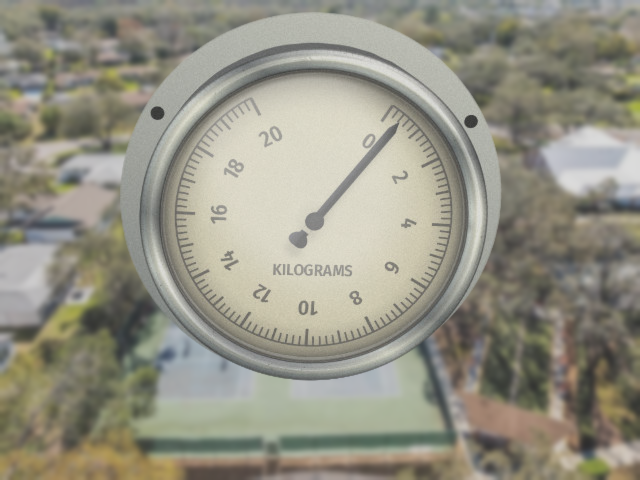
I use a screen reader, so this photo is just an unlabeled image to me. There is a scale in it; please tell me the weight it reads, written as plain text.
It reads 0.4 kg
